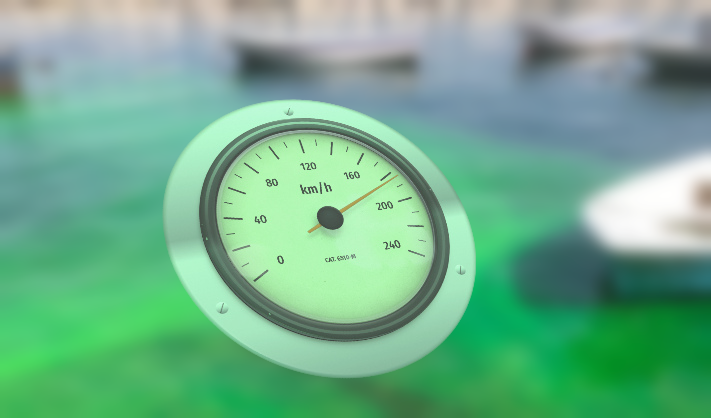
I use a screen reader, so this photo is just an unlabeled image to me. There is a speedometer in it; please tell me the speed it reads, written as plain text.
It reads 185 km/h
